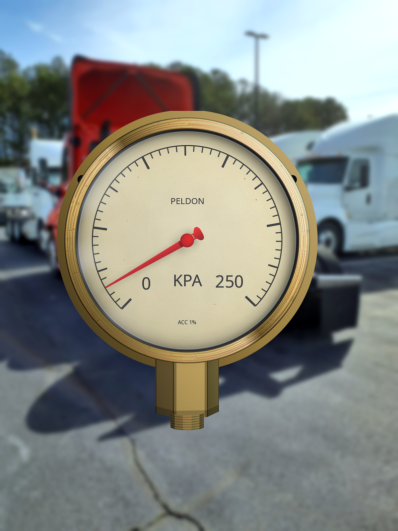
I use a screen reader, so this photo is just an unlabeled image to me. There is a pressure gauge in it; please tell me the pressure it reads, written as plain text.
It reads 15 kPa
